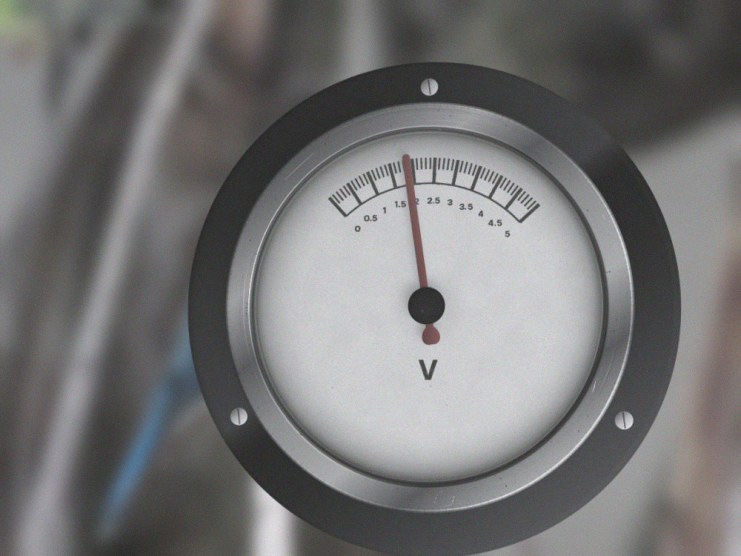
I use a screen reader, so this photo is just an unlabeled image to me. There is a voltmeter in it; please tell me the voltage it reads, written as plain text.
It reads 1.9 V
